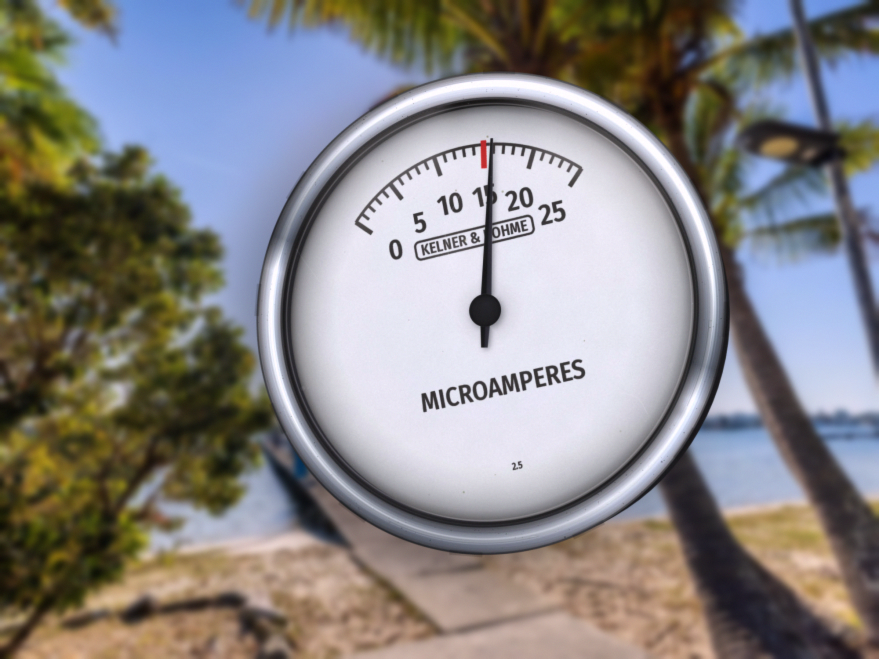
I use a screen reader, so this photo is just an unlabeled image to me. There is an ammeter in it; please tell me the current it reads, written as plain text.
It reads 16 µA
